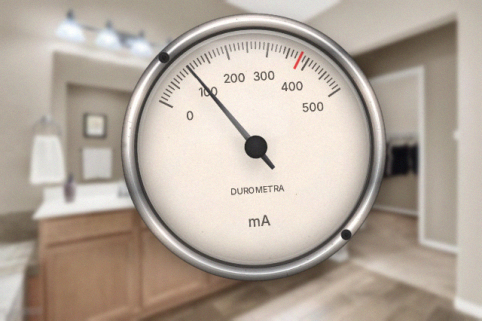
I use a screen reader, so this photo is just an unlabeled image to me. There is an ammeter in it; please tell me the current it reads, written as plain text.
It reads 100 mA
